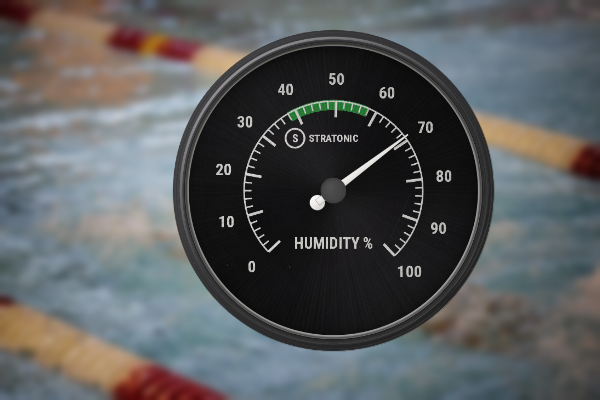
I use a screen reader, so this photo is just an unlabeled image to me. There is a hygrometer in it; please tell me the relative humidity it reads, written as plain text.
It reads 69 %
